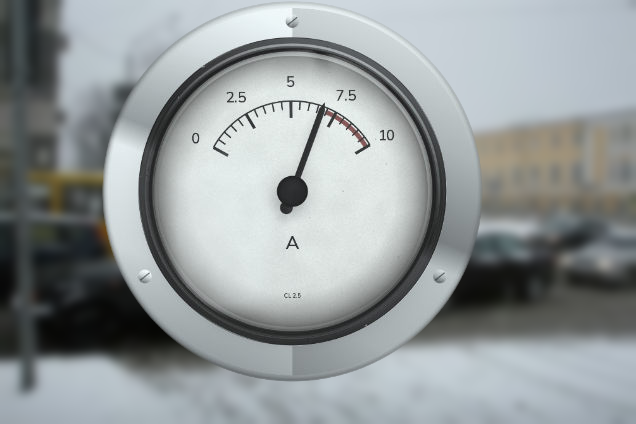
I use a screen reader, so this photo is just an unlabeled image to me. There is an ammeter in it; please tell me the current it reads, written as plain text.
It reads 6.75 A
